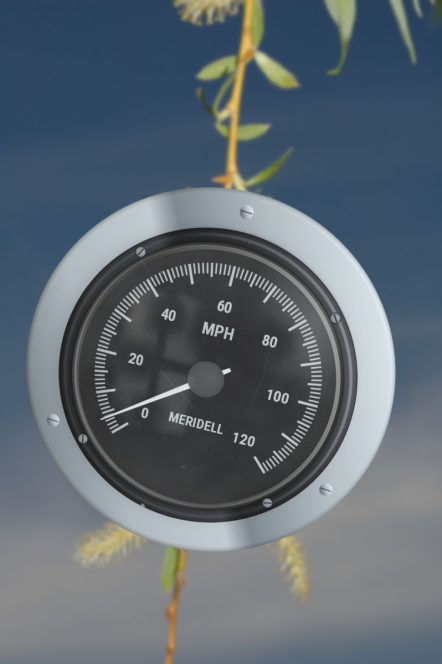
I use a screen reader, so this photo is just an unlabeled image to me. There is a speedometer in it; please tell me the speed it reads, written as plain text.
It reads 4 mph
